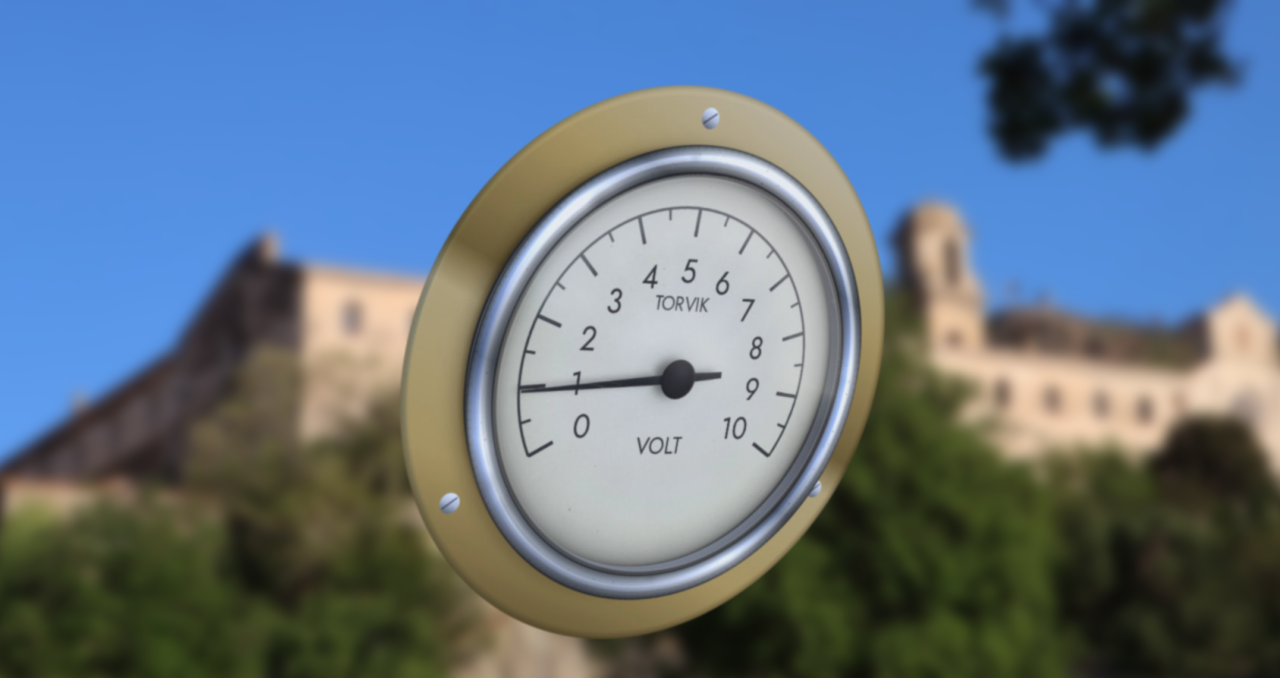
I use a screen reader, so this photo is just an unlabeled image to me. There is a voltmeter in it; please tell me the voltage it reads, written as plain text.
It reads 1 V
